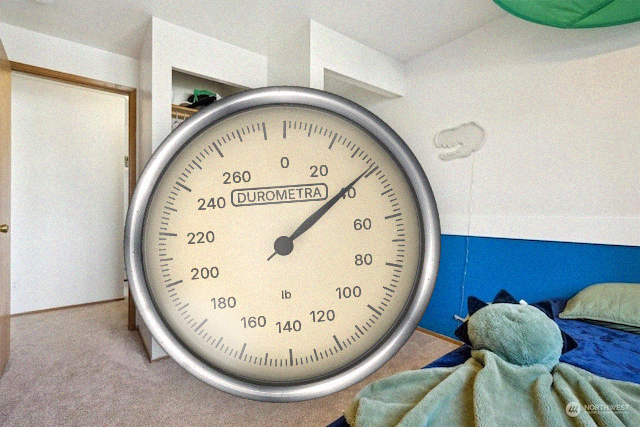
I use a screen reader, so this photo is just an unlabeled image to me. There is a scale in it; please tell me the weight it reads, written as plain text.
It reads 38 lb
